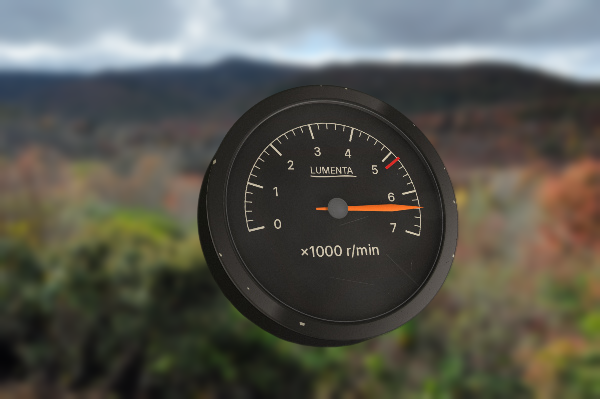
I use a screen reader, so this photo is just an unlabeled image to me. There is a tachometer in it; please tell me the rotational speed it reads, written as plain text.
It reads 6400 rpm
